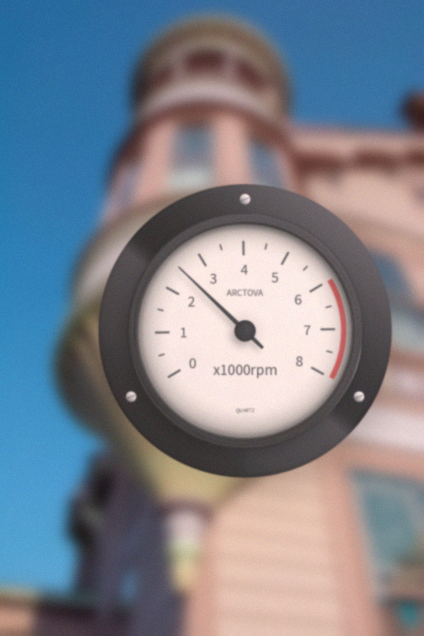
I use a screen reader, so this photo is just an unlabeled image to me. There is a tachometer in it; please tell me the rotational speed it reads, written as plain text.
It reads 2500 rpm
